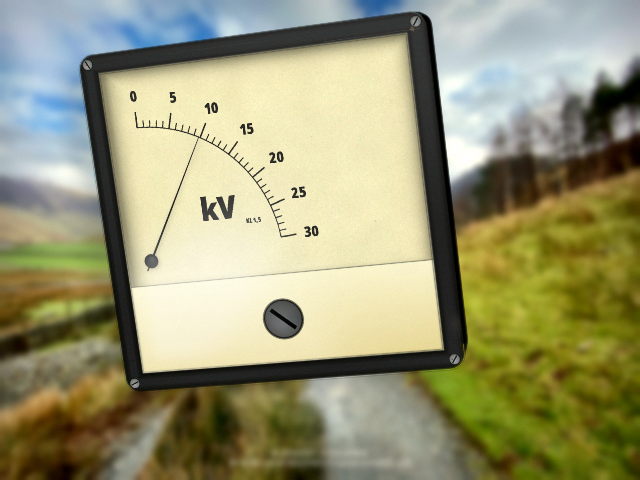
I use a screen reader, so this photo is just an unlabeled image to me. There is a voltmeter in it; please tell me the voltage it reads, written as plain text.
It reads 10 kV
